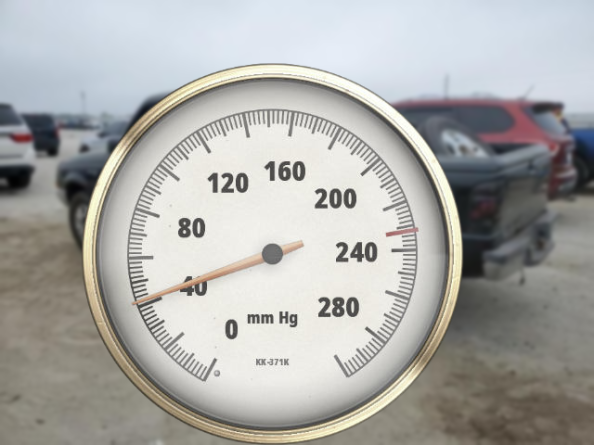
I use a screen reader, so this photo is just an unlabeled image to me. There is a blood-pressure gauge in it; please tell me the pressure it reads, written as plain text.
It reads 42 mmHg
